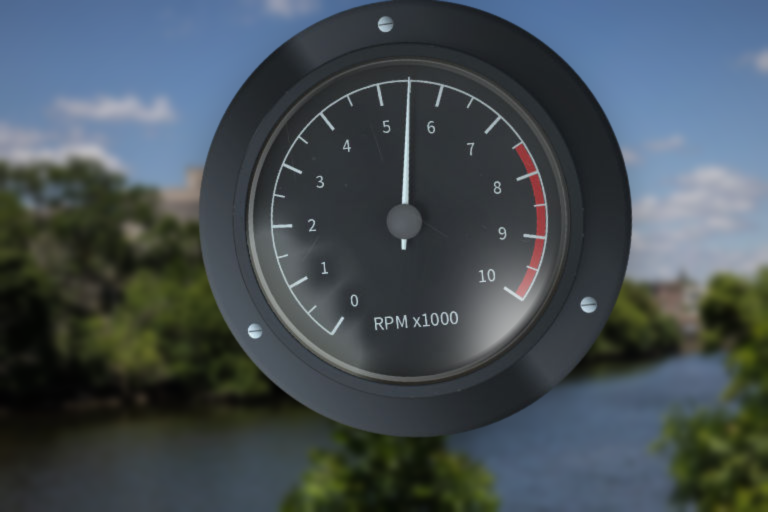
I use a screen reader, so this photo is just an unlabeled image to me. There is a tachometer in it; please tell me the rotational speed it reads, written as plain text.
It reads 5500 rpm
